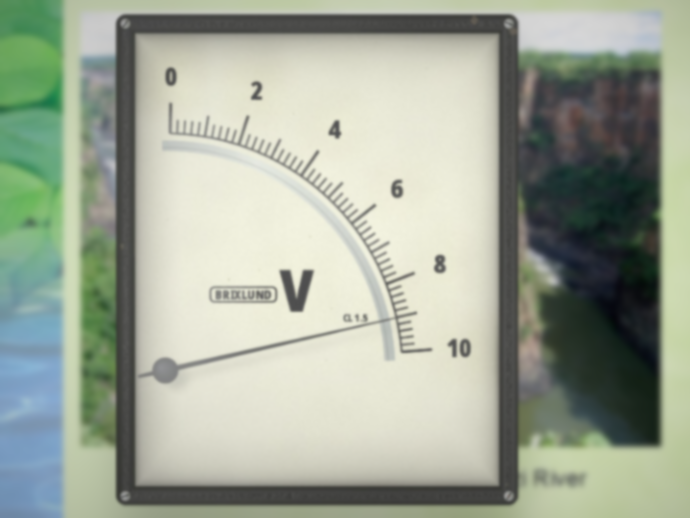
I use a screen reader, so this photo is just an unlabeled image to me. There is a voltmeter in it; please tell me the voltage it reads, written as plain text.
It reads 9 V
